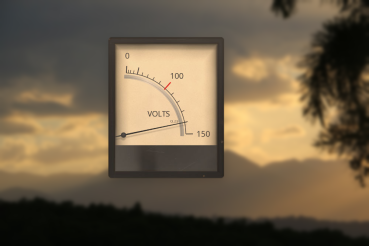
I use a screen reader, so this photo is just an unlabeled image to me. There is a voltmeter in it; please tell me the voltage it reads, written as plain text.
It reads 140 V
